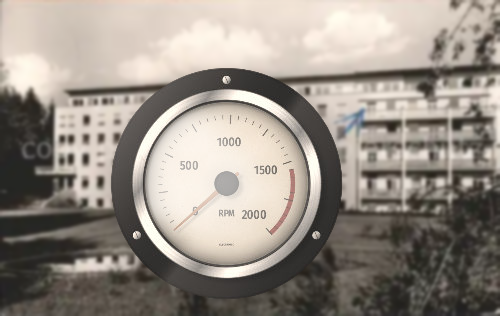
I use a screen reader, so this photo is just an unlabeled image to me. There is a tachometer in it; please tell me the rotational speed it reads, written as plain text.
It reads 0 rpm
